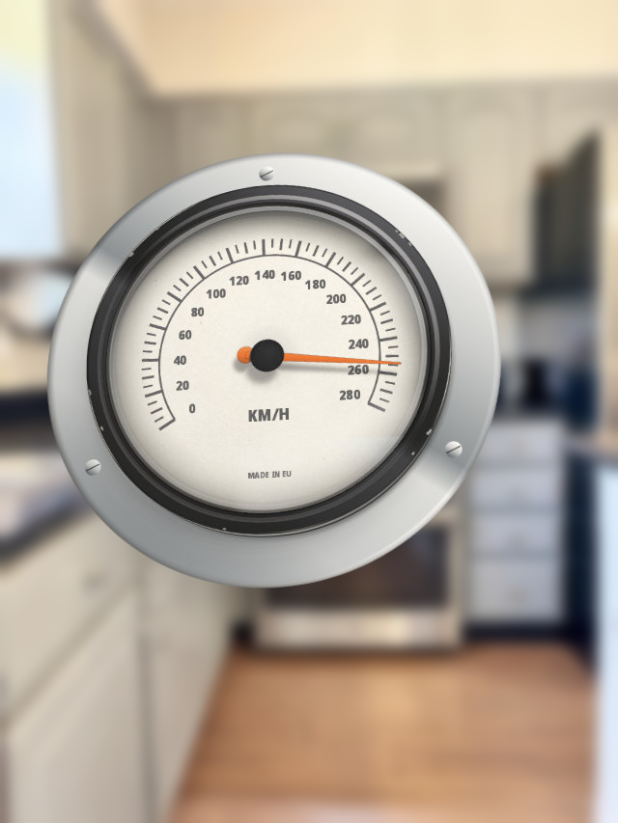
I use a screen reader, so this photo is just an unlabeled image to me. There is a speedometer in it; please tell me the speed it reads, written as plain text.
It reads 255 km/h
